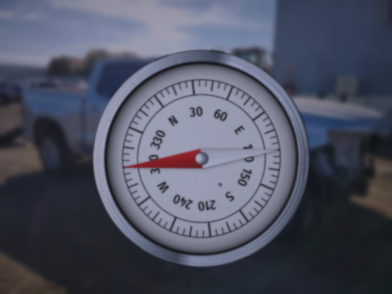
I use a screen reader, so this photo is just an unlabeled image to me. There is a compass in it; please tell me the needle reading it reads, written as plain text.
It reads 300 °
